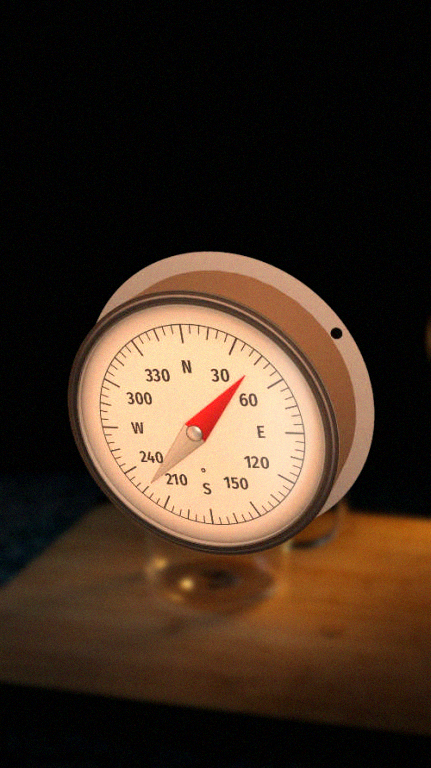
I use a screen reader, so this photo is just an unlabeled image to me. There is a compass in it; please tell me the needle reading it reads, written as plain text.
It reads 45 °
